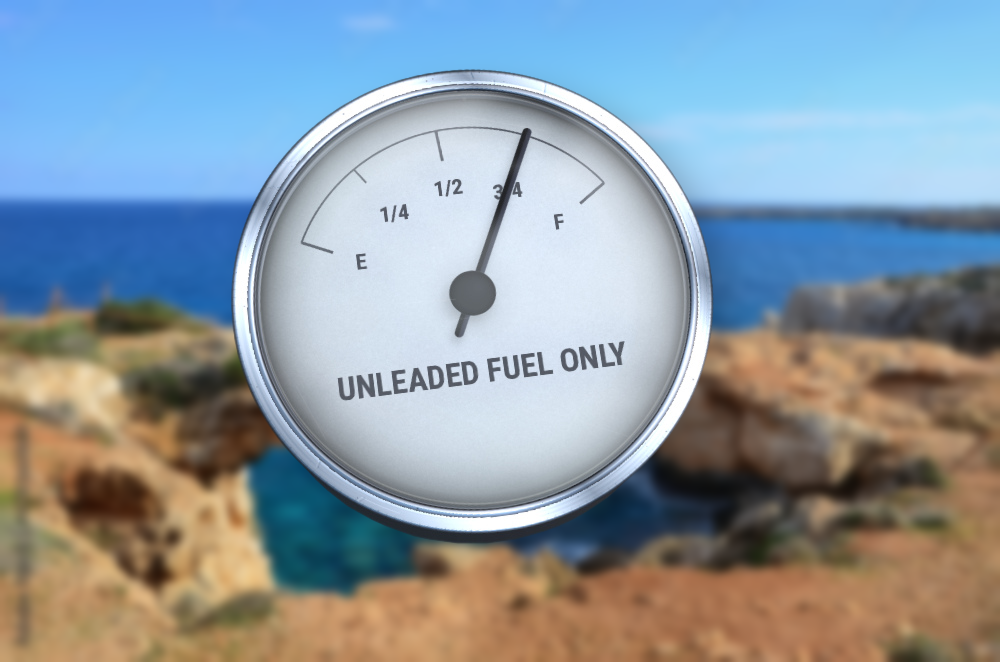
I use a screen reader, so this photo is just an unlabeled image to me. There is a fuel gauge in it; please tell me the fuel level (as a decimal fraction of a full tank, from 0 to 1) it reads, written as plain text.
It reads 0.75
